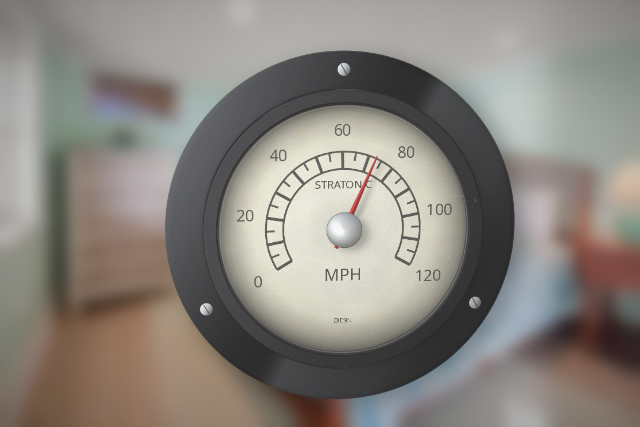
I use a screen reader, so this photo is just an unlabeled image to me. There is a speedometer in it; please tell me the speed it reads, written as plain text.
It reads 72.5 mph
